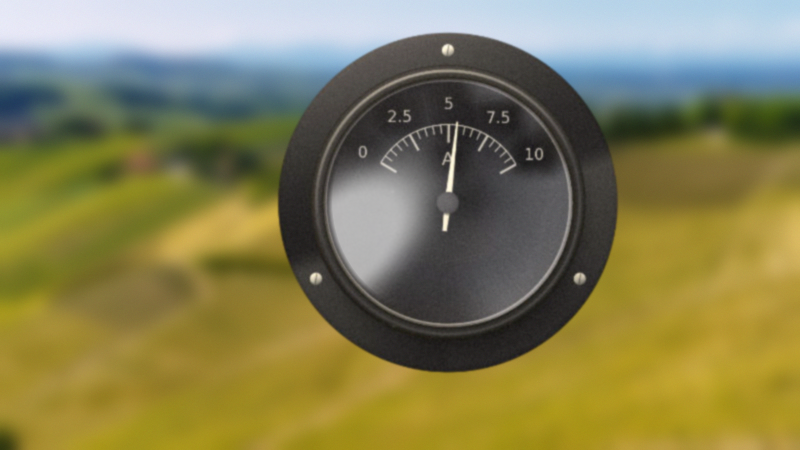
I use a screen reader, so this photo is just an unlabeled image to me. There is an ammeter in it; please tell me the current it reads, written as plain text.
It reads 5.5 A
